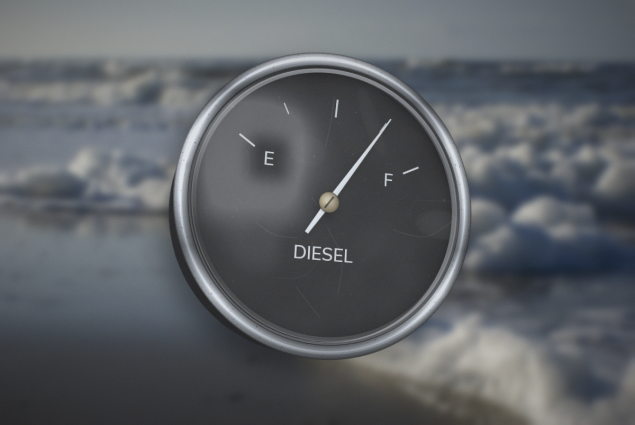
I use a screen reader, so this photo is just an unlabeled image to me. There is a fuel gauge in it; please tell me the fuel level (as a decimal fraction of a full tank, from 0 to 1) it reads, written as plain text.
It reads 0.75
